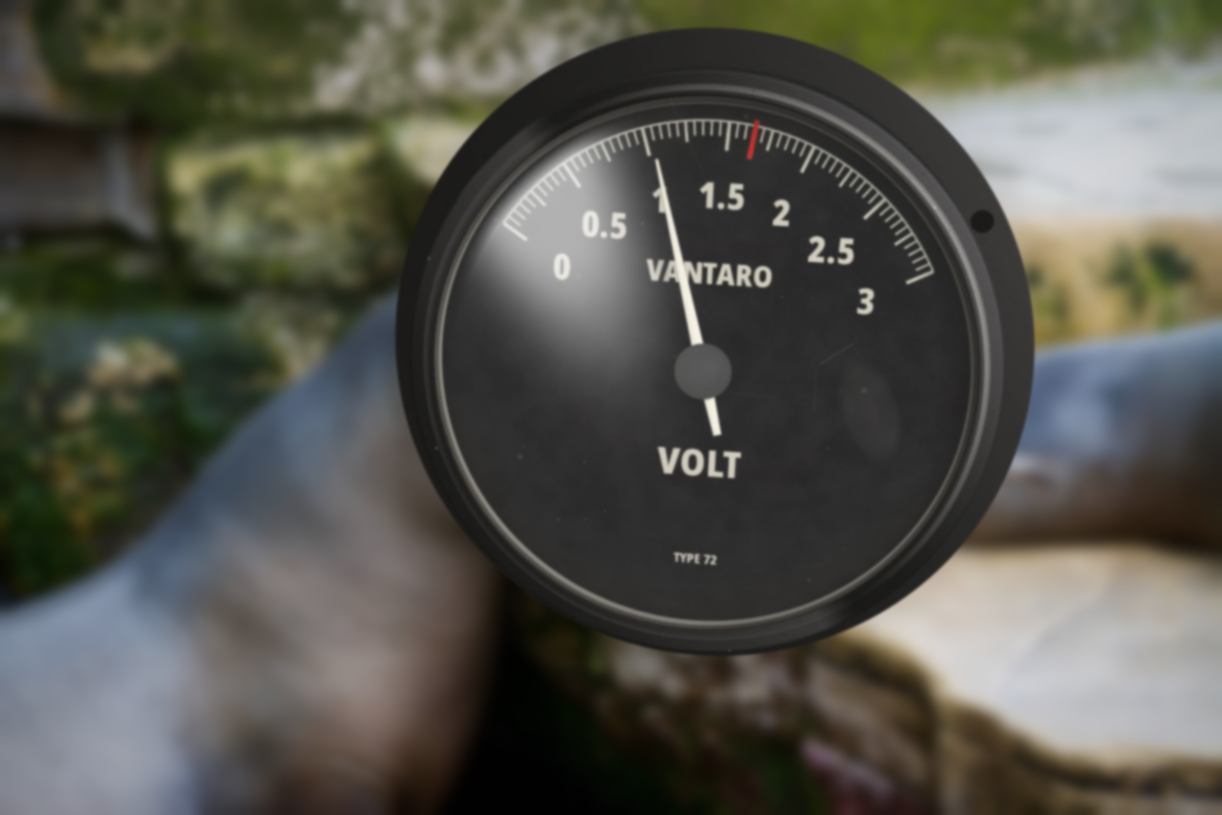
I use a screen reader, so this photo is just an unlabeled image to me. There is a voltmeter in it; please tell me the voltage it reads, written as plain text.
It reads 1.05 V
